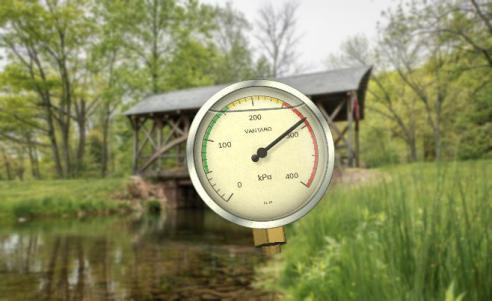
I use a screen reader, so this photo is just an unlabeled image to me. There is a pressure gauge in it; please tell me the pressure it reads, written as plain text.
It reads 290 kPa
